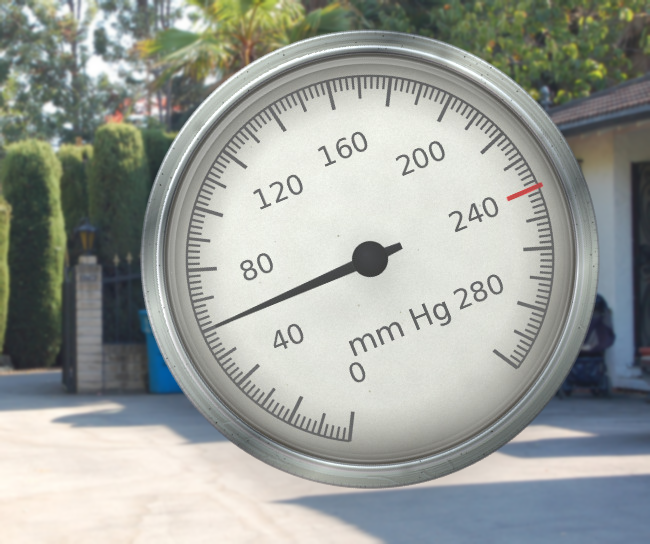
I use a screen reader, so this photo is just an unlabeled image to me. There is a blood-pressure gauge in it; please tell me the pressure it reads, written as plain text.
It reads 60 mmHg
